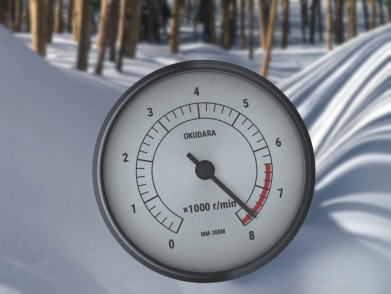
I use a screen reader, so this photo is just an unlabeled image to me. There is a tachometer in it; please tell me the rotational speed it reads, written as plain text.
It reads 7700 rpm
